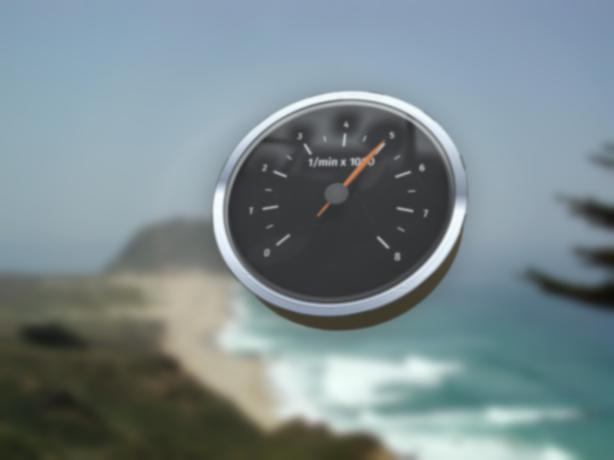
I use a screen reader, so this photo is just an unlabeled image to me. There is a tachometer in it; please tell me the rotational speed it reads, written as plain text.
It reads 5000 rpm
